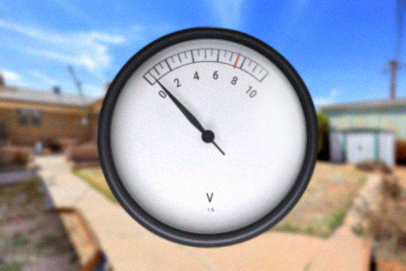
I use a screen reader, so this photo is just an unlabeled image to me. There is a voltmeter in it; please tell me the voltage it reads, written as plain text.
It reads 0.5 V
